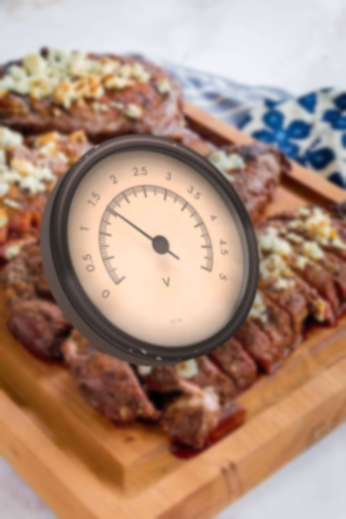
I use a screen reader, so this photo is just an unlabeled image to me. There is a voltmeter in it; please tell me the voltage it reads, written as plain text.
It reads 1.5 V
